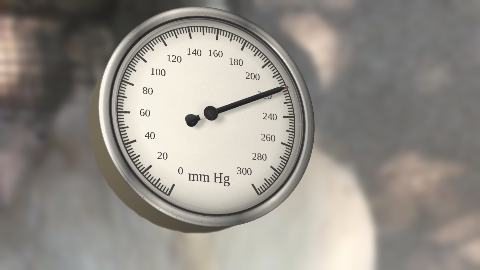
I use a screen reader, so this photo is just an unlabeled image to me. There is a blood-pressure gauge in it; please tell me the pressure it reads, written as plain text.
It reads 220 mmHg
